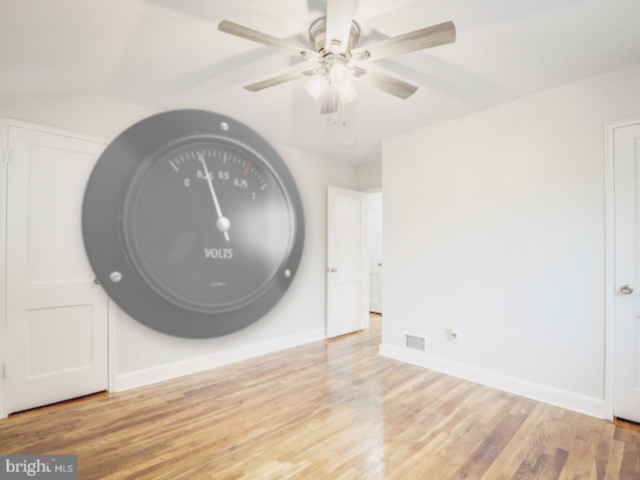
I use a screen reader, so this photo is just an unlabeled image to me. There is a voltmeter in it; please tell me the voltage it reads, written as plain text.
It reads 0.25 V
